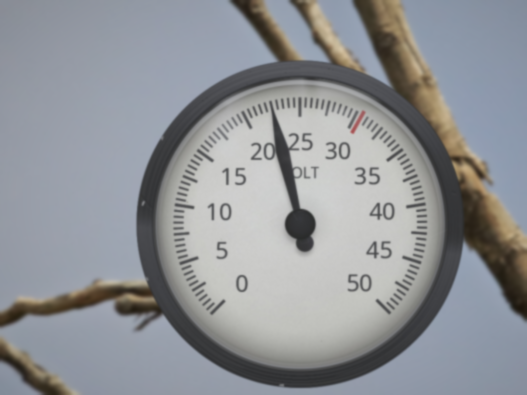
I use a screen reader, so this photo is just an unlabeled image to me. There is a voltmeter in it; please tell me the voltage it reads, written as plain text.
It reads 22.5 V
